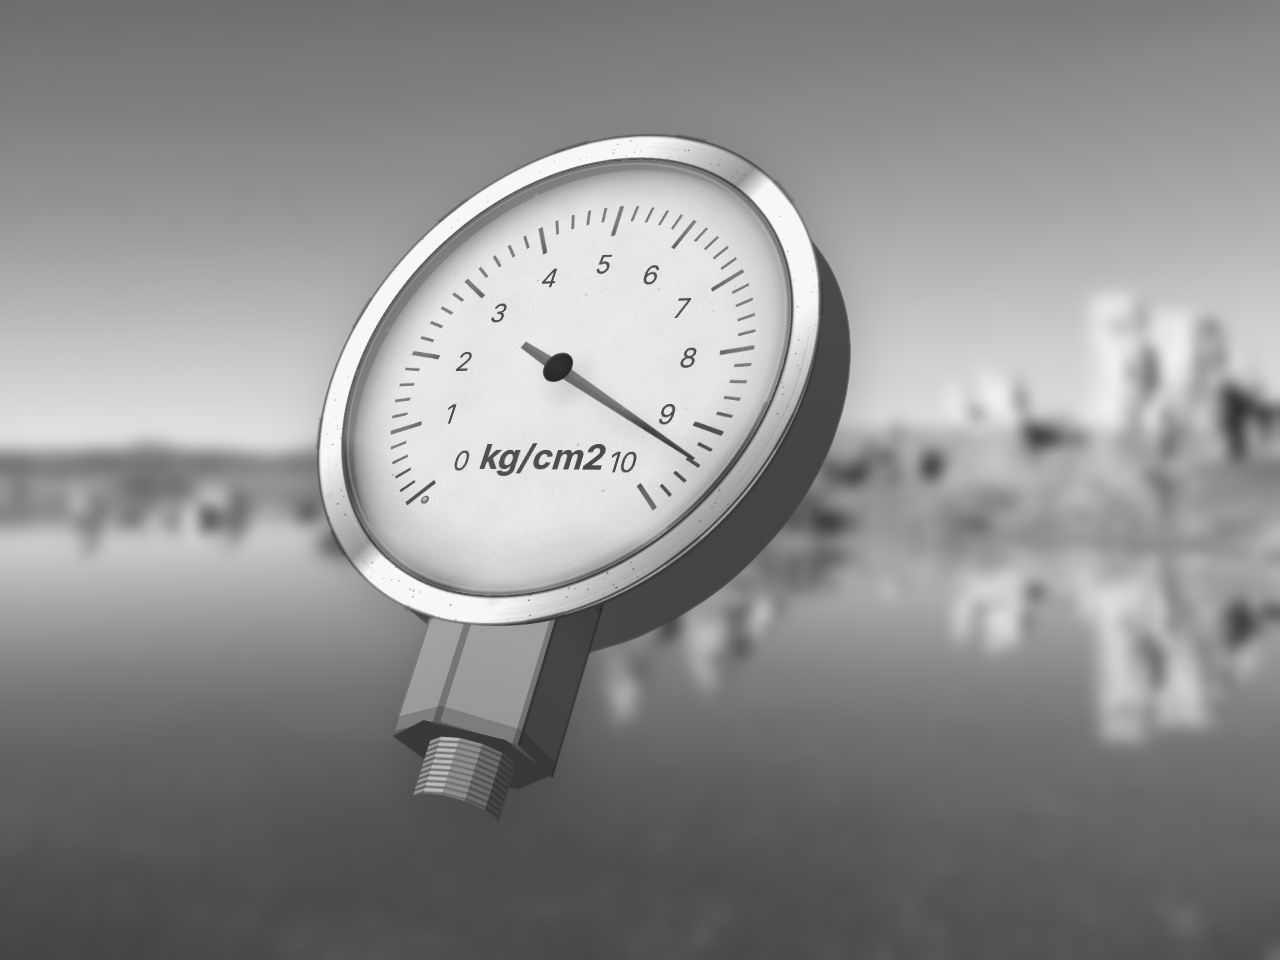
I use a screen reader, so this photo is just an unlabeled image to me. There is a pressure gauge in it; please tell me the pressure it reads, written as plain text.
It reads 9.4 kg/cm²
